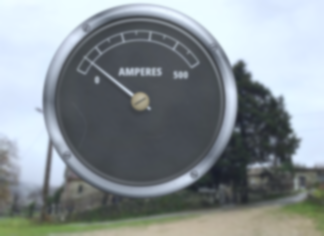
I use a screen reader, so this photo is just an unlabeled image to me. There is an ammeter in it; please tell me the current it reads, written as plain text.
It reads 50 A
